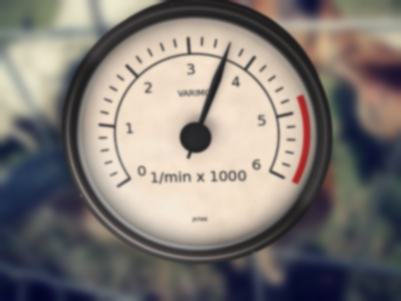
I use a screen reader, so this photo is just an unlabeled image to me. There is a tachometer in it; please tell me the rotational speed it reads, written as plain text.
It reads 3600 rpm
